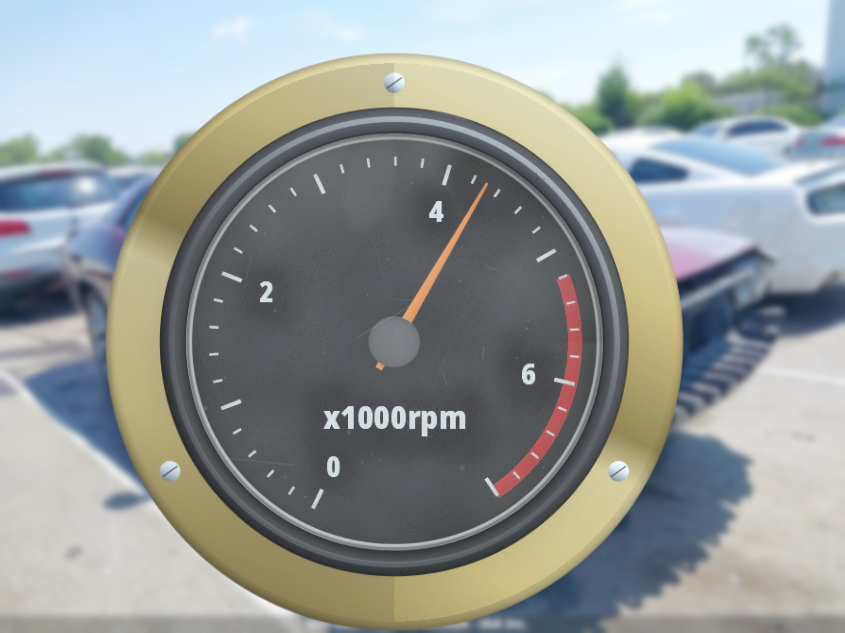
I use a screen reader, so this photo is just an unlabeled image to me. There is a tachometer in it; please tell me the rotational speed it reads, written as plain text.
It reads 4300 rpm
